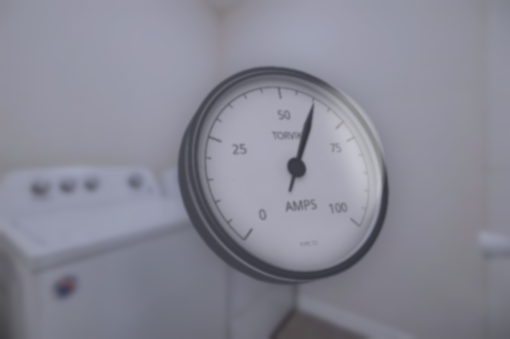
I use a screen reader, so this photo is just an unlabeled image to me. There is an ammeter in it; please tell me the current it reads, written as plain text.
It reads 60 A
